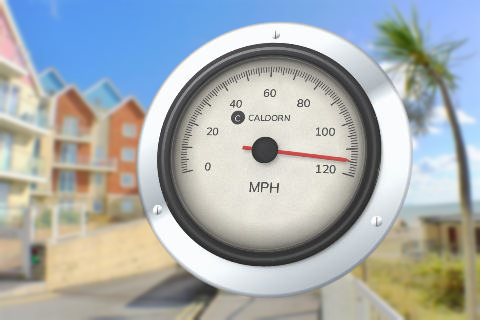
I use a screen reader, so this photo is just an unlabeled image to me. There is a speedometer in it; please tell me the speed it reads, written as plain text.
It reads 115 mph
